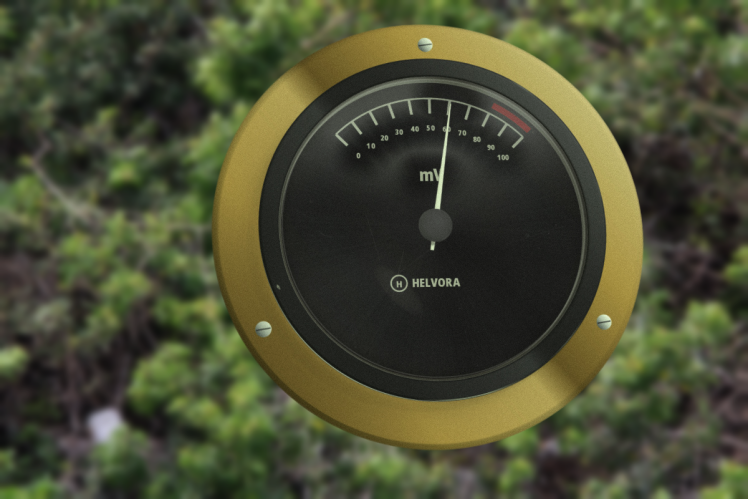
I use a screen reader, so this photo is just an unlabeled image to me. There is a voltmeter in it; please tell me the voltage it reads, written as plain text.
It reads 60 mV
